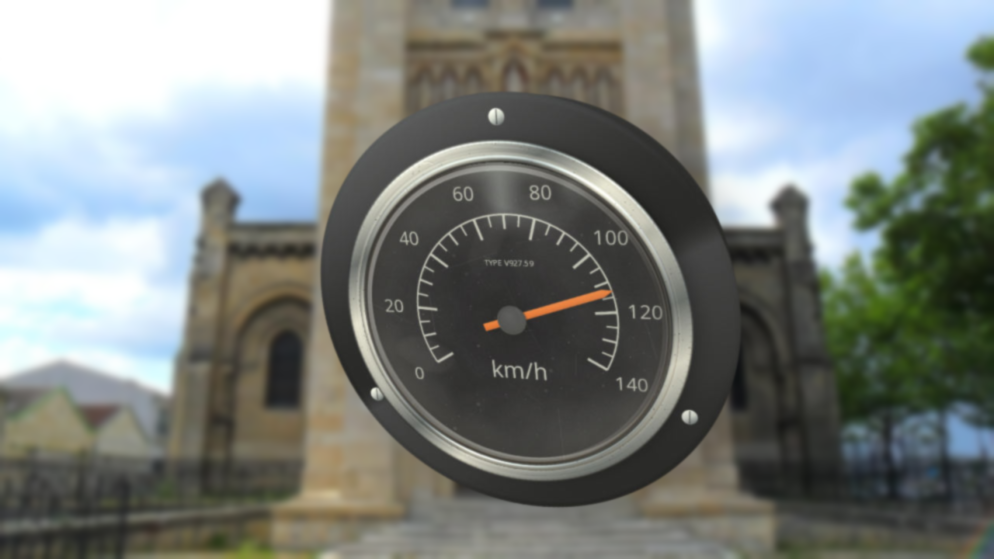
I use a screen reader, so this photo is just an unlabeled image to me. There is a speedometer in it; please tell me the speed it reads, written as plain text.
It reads 112.5 km/h
